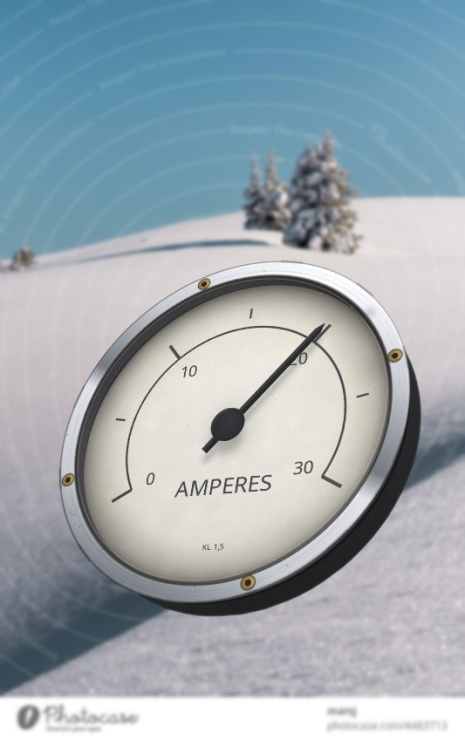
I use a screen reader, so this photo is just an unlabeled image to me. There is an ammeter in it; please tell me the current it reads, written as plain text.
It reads 20 A
